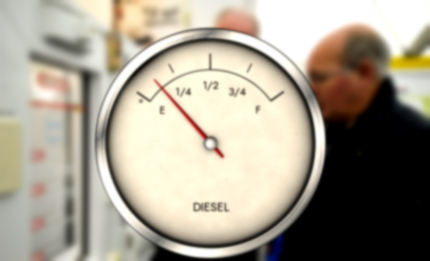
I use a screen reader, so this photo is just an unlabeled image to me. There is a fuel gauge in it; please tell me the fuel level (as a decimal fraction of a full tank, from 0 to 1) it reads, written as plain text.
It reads 0.125
